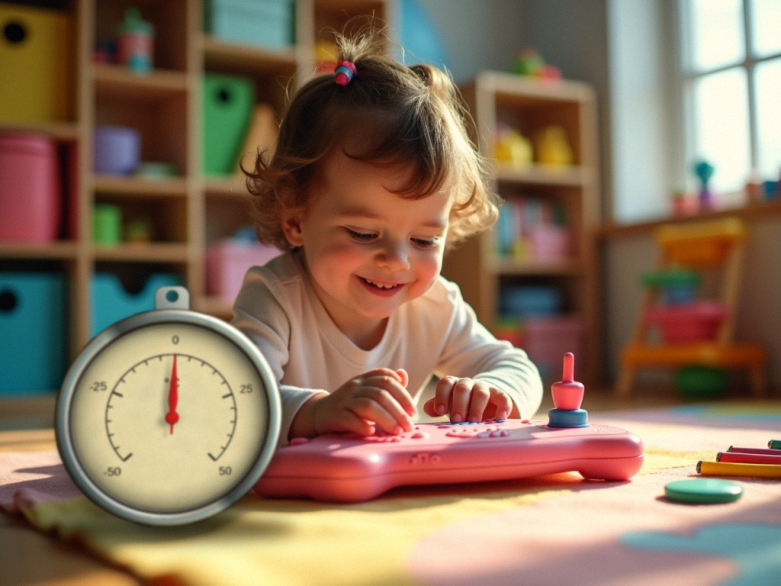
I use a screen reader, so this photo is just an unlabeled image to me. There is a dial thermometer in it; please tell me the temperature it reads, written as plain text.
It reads 0 °C
